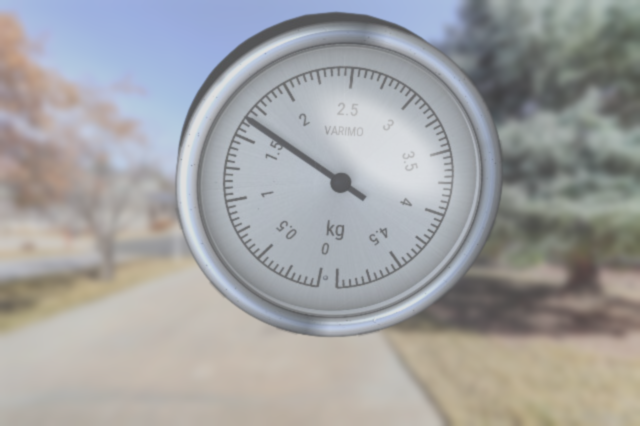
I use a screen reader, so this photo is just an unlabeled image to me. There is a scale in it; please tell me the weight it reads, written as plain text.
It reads 1.65 kg
